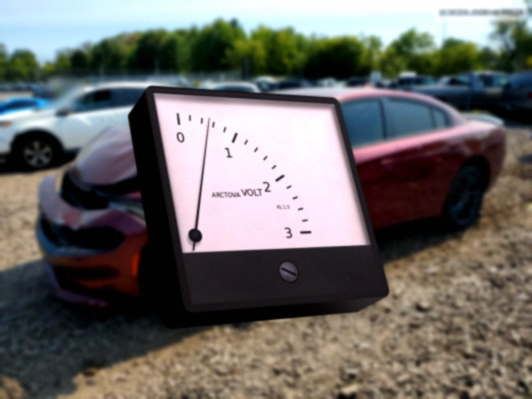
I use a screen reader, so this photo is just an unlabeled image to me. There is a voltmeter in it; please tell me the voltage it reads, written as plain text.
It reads 0.5 V
